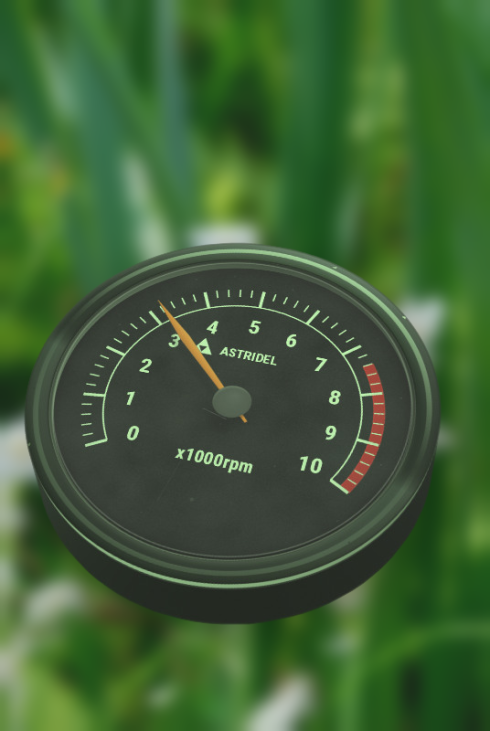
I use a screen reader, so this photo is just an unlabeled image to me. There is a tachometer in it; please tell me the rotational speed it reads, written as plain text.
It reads 3200 rpm
